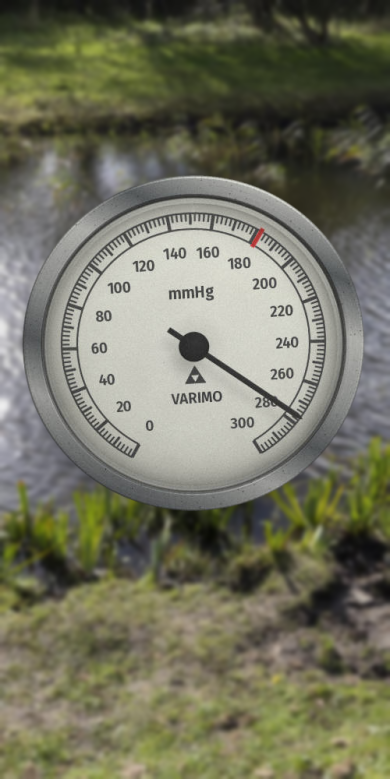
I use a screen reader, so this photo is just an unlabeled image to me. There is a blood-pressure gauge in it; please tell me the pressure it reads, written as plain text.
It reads 276 mmHg
